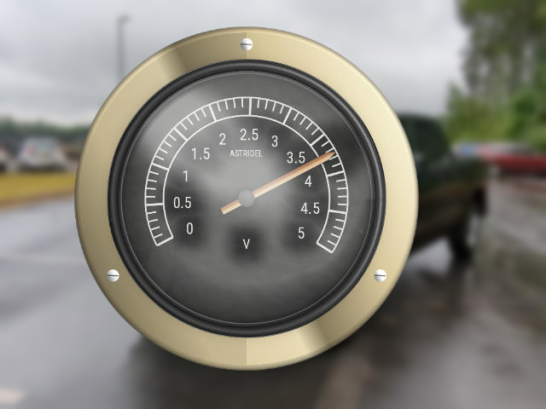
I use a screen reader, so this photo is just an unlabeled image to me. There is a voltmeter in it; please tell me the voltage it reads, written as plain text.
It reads 3.75 V
